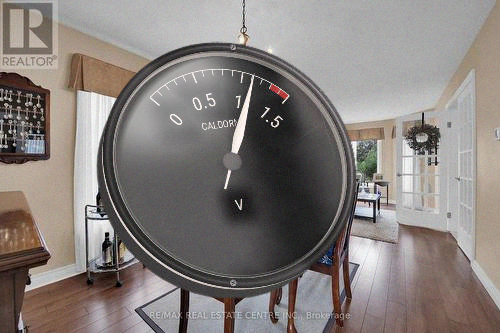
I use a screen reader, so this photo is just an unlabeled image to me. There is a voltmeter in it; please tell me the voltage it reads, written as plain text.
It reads 1.1 V
